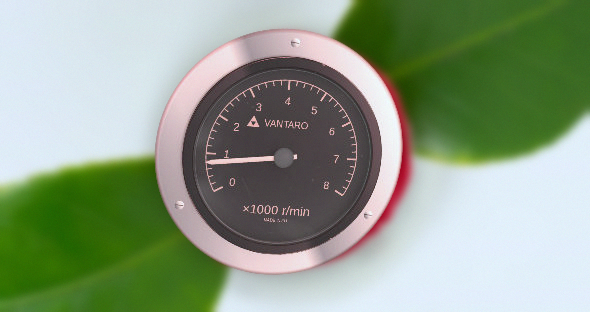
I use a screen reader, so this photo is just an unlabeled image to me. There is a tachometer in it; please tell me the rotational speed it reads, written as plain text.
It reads 800 rpm
